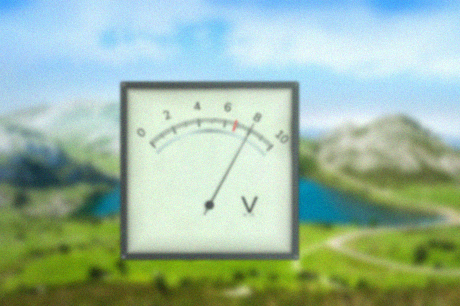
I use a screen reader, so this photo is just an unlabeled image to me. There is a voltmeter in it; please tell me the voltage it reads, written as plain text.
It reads 8 V
